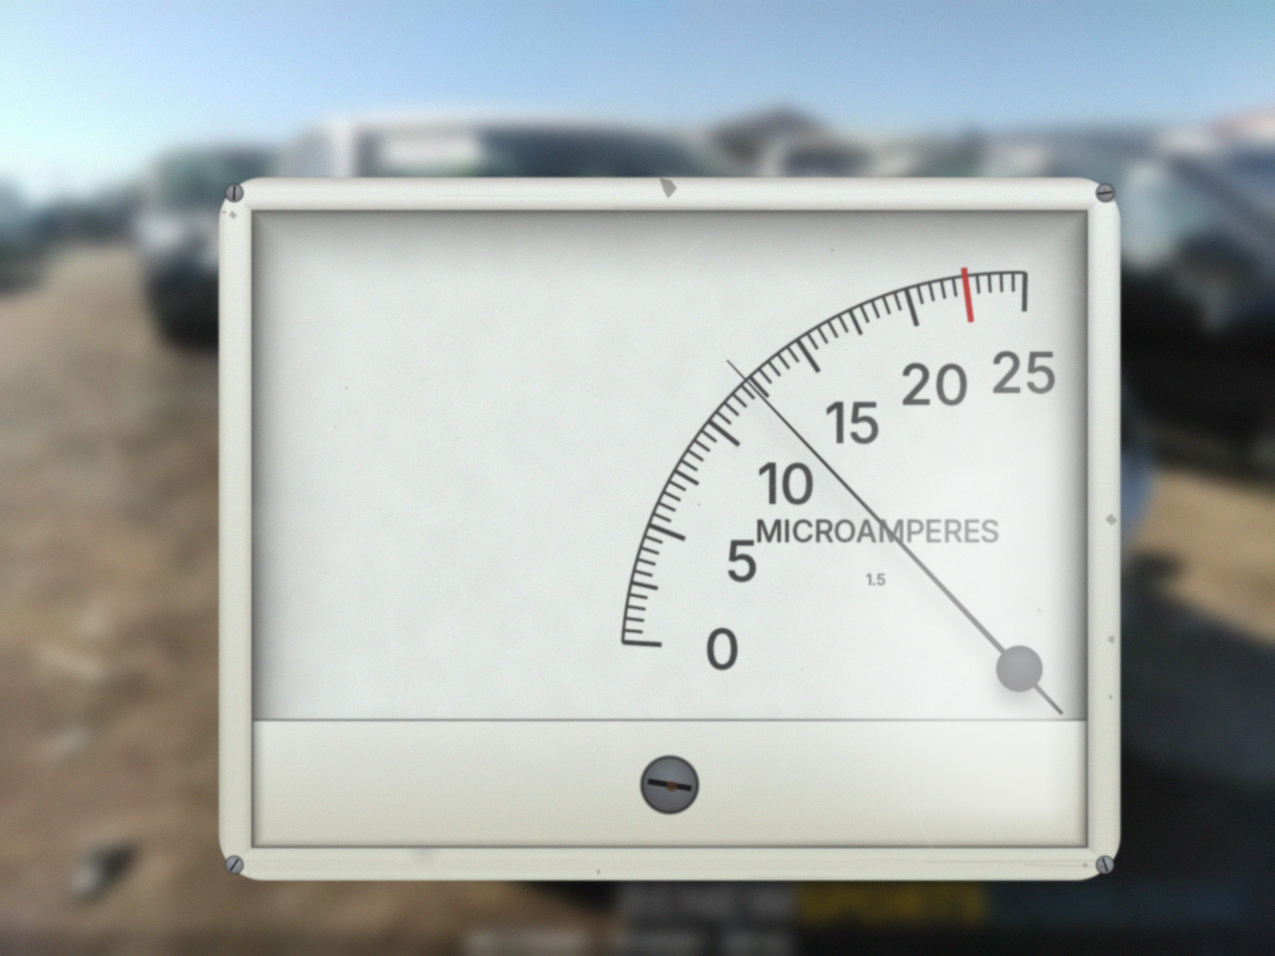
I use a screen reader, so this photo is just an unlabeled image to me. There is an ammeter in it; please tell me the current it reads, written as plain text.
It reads 12.25 µA
